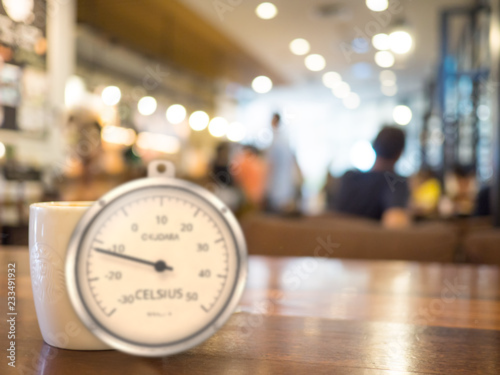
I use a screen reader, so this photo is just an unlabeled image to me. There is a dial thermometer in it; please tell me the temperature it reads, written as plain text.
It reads -12 °C
